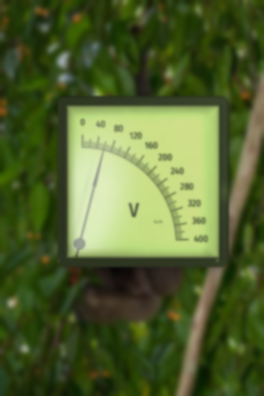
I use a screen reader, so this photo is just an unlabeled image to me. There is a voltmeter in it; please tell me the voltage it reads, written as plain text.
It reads 60 V
